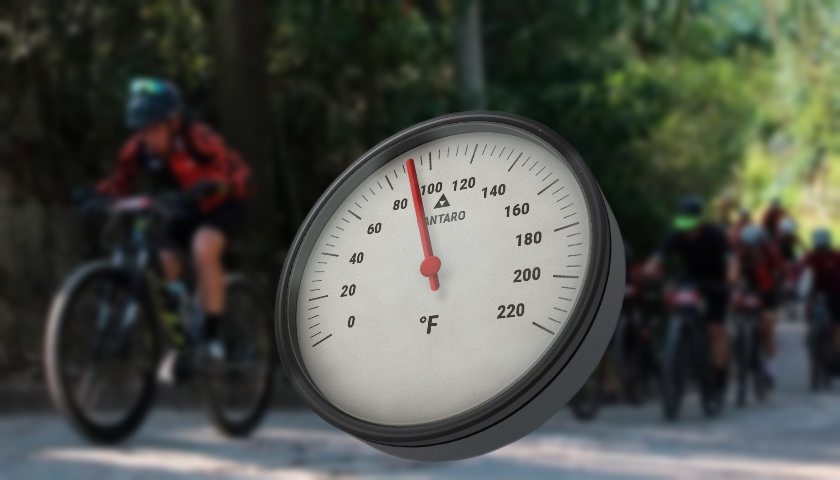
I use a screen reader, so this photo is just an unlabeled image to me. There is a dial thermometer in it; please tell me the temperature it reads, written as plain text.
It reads 92 °F
